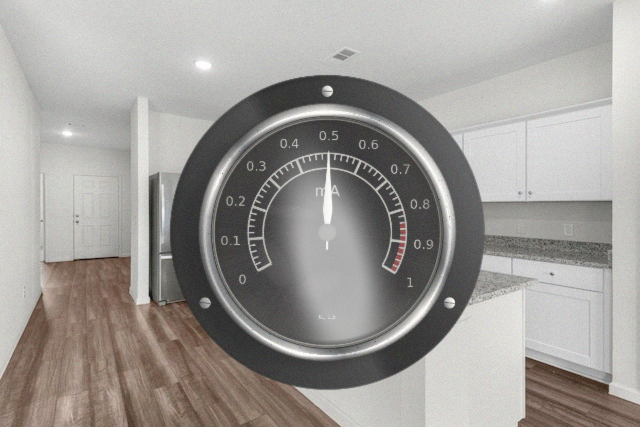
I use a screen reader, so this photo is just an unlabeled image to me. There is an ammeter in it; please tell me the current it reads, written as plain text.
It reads 0.5 mA
